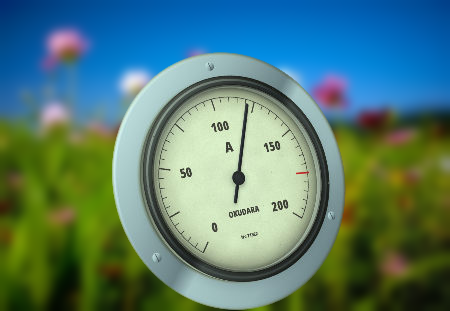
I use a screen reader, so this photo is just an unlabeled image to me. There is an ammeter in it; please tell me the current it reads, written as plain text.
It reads 120 A
